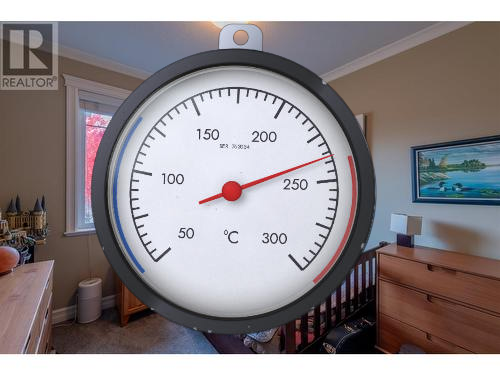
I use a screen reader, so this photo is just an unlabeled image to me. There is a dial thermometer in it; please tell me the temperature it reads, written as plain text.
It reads 237.5 °C
